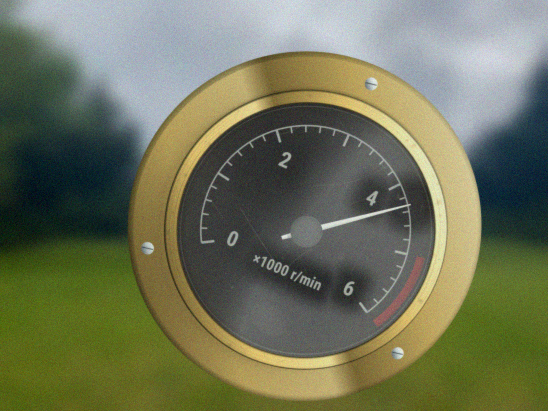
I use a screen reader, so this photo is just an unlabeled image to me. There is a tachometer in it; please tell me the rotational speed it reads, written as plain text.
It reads 4300 rpm
